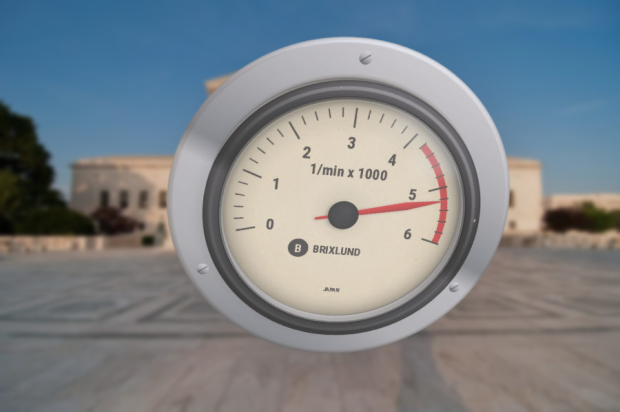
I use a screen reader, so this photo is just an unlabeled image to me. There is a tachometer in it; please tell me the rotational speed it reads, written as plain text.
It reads 5200 rpm
